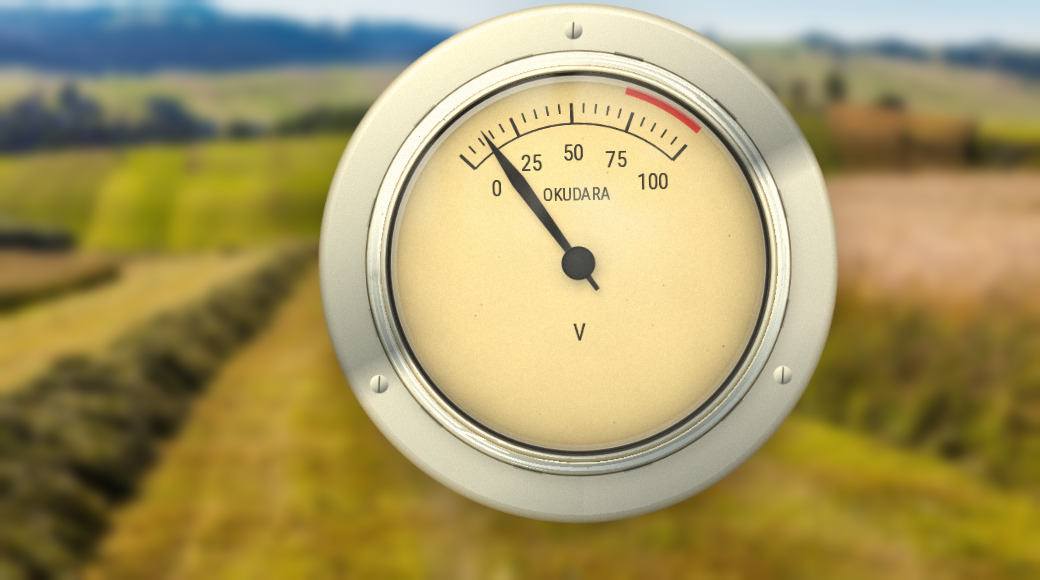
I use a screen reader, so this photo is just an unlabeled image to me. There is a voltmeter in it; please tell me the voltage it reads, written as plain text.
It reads 12.5 V
